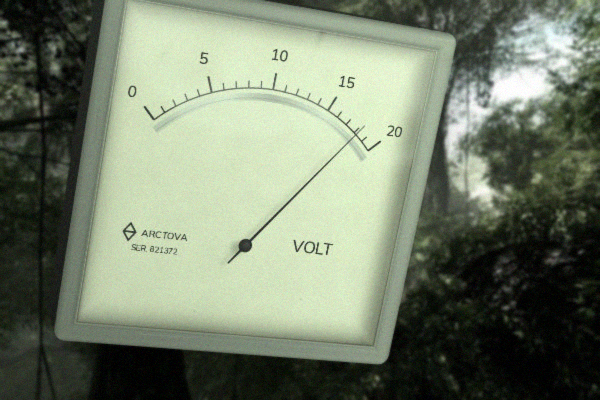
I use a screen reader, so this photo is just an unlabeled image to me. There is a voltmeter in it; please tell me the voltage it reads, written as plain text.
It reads 18 V
